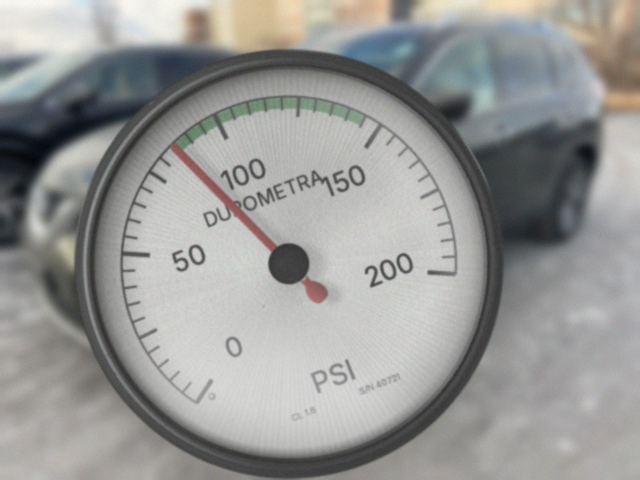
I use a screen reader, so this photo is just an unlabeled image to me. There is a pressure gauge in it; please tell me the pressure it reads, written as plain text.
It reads 85 psi
